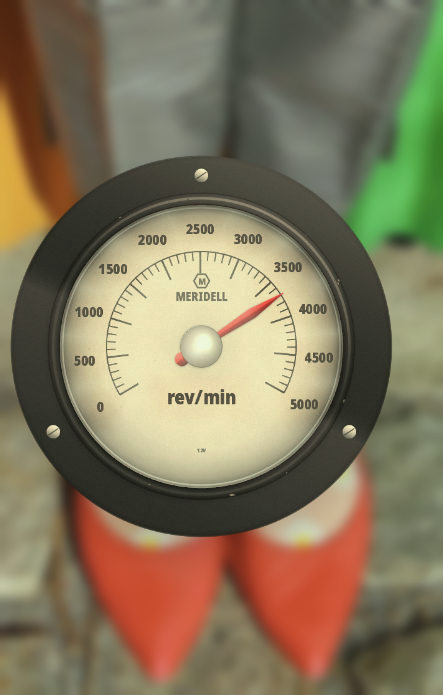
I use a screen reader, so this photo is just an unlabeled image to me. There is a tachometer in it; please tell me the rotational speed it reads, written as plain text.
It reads 3700 rpm
